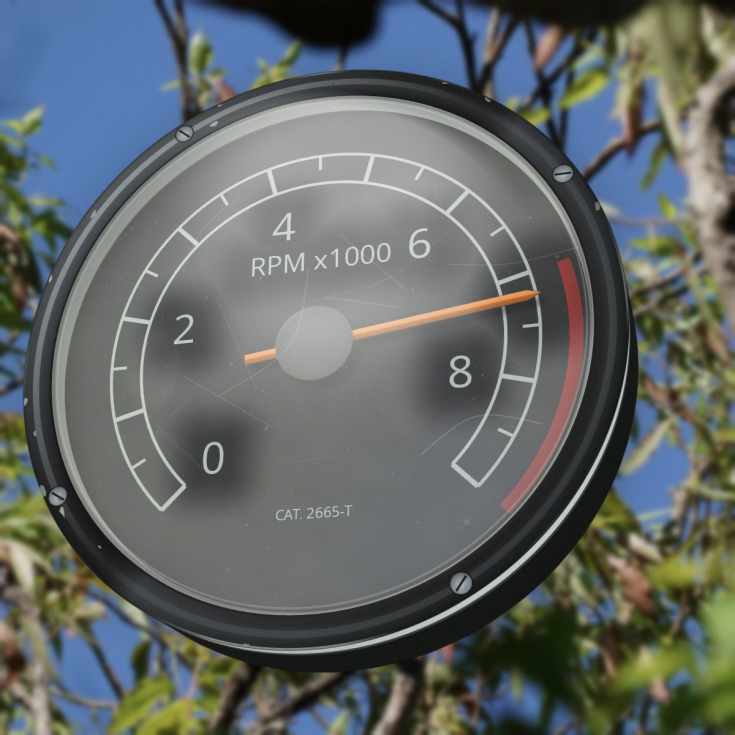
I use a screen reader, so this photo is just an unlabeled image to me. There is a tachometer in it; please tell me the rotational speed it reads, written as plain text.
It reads 7250 rpm
